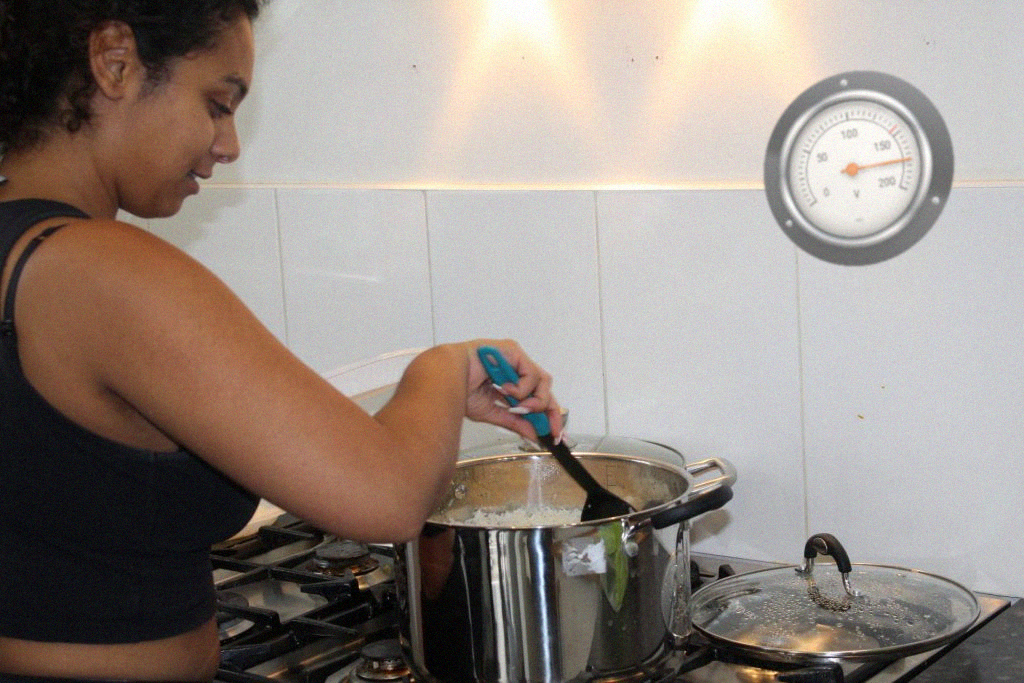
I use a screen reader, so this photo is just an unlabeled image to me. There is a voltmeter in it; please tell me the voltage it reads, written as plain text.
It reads 175 V
